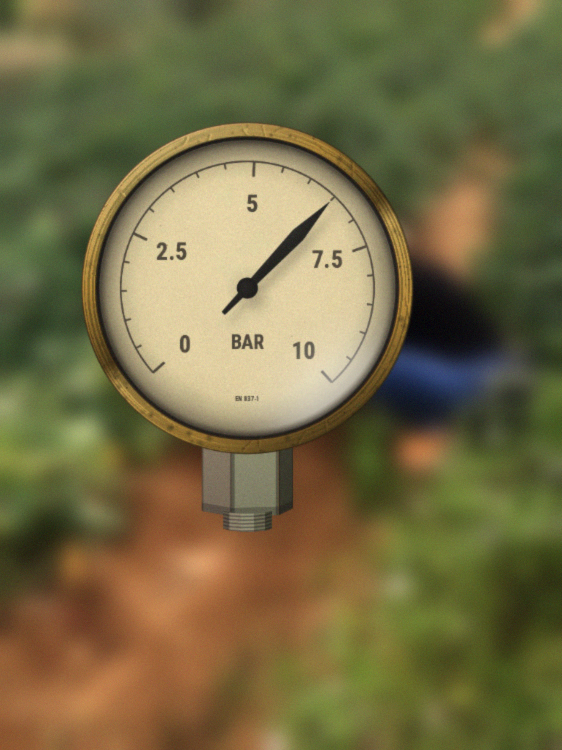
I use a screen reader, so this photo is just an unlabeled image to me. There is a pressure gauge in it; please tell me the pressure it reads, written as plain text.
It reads 6.5 bar
